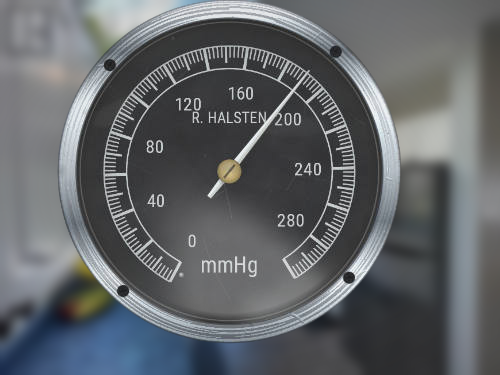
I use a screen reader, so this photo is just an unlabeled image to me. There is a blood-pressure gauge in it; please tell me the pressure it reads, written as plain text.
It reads 190 mmHg
